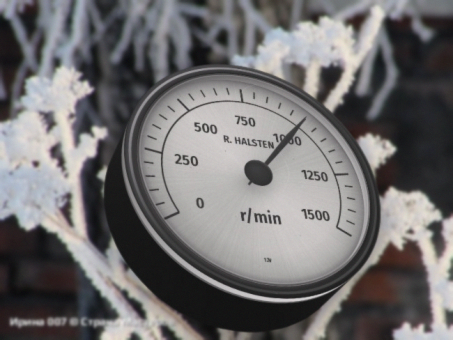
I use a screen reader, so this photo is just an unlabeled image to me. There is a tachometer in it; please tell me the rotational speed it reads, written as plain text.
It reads 1000 rpm
